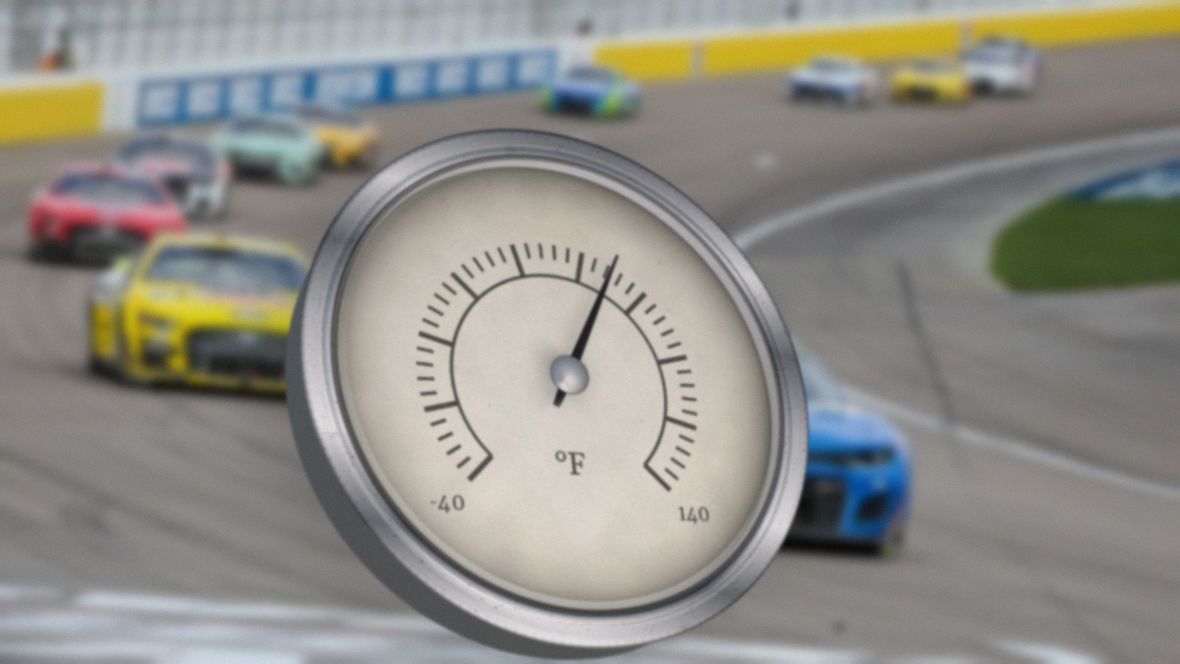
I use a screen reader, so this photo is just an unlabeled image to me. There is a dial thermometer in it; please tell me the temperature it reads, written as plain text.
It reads 68 °F
